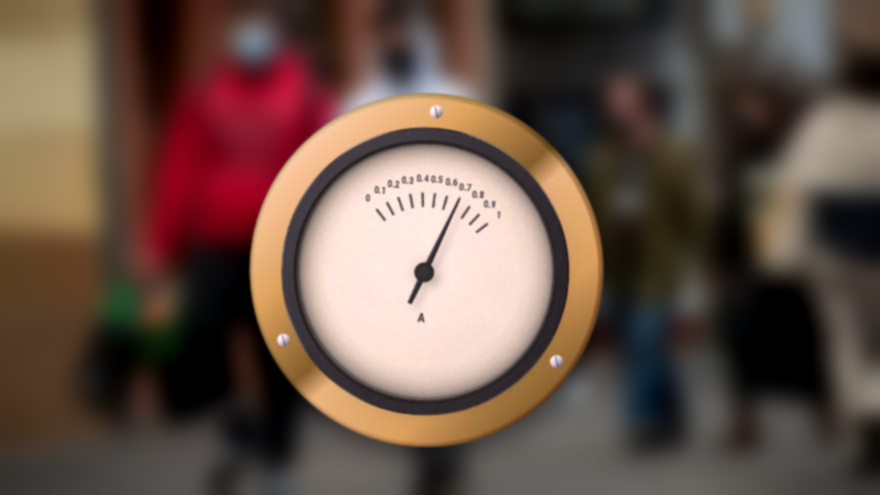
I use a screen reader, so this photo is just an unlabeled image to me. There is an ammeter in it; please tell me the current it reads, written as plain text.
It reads 0.7 A
